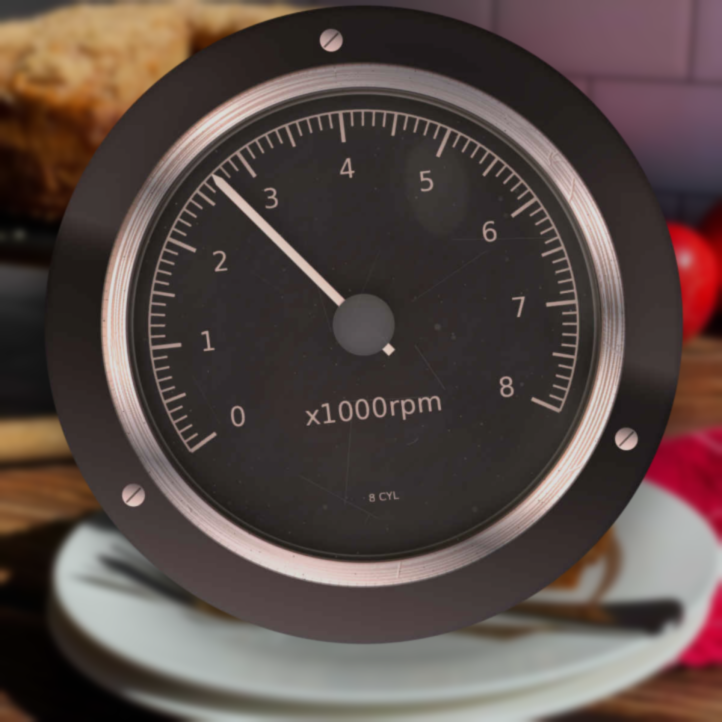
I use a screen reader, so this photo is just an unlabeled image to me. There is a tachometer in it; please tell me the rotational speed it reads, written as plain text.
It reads 2700 rpm
